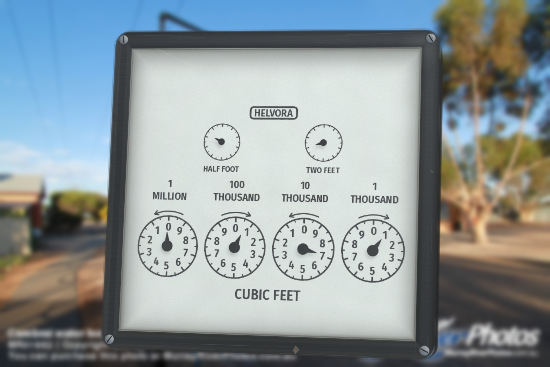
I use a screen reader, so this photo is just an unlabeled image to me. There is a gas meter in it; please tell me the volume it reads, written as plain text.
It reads 7100 ft³
